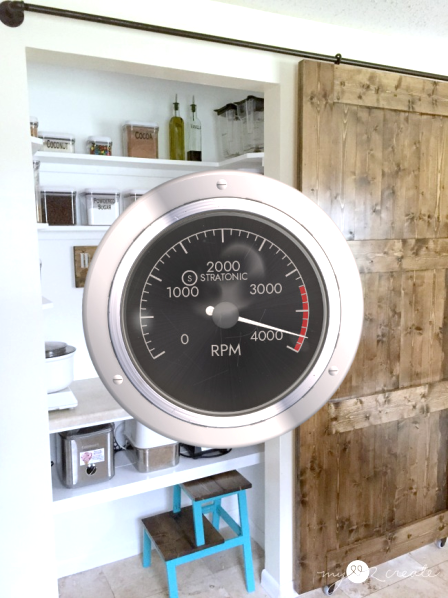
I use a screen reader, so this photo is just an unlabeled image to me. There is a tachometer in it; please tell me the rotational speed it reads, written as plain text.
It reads 3800 rpm
